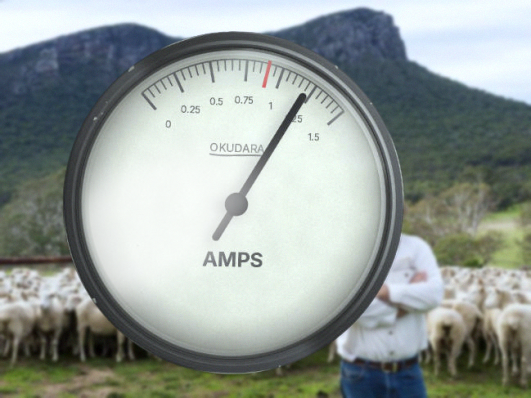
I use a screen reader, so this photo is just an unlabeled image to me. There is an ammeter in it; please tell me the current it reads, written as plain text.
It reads 1.2 A
